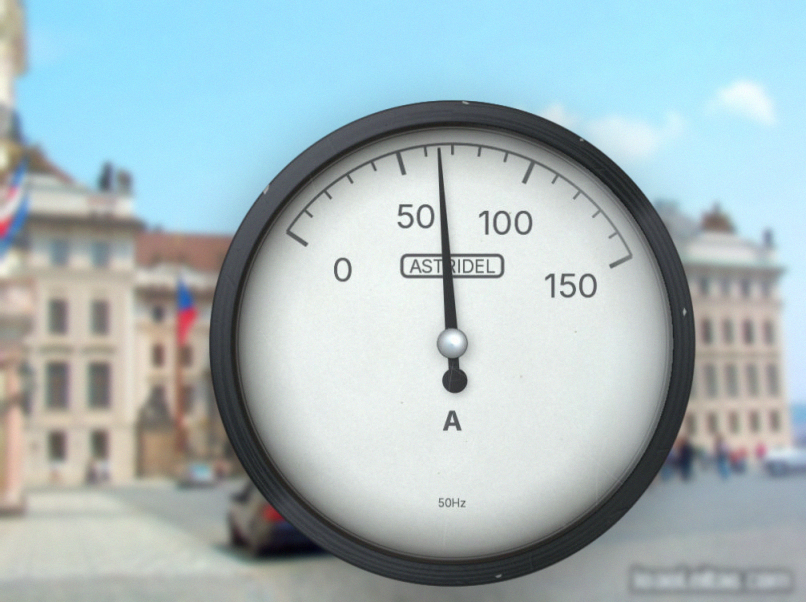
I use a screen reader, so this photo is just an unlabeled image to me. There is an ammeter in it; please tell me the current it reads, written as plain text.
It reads 65 A
